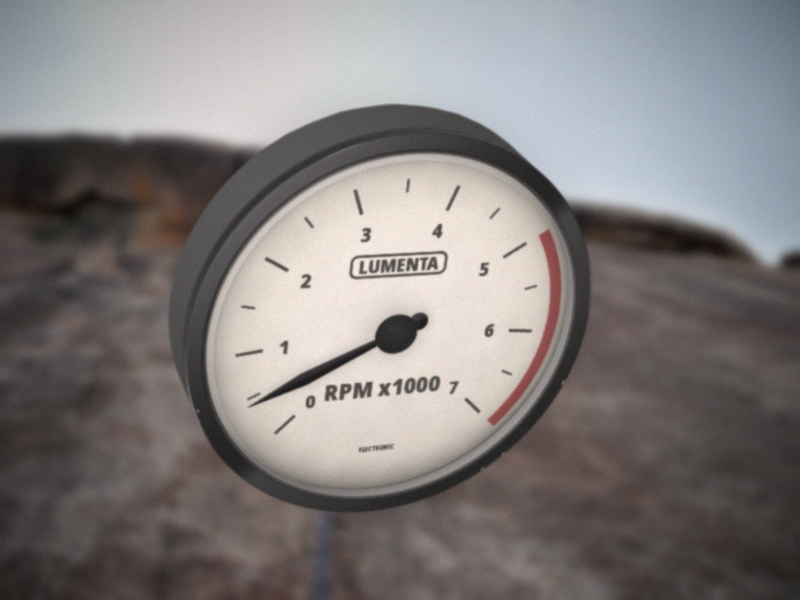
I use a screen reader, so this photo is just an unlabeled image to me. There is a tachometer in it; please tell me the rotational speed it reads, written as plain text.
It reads 500 rpm
